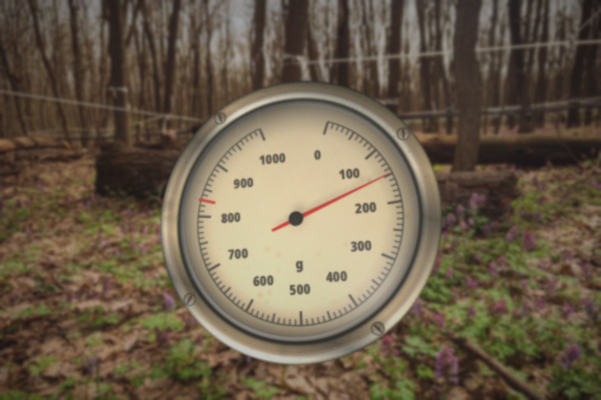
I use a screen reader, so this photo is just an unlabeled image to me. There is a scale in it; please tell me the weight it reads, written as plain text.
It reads 150 g
